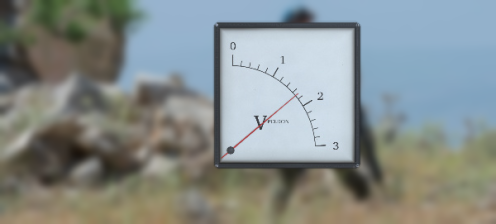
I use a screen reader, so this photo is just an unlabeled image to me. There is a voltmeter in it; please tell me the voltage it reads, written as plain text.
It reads 1.7 V
